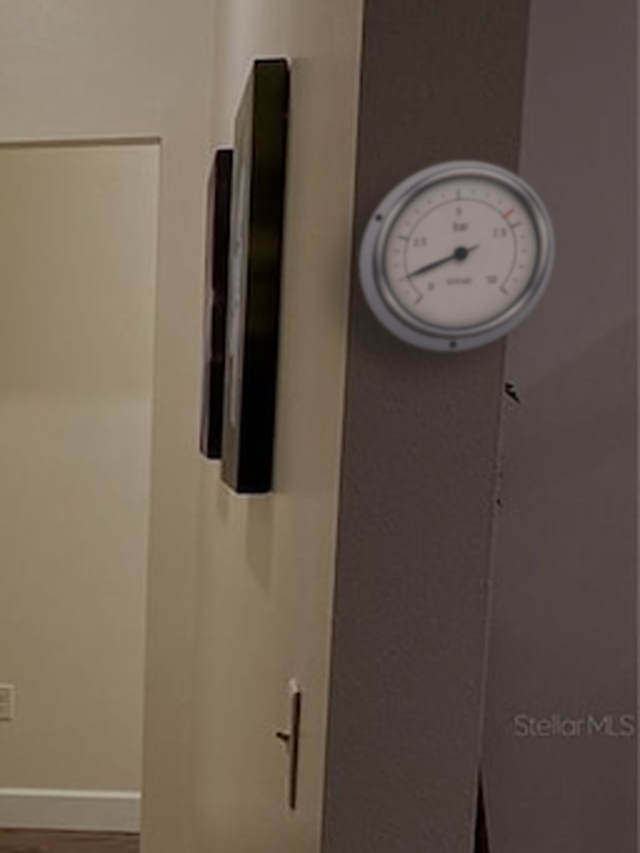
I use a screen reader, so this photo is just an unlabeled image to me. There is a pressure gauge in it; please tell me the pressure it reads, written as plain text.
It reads 1 bar
